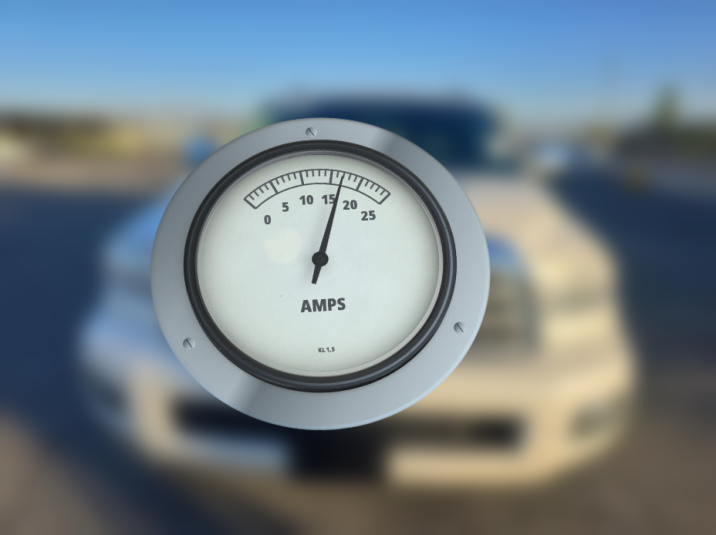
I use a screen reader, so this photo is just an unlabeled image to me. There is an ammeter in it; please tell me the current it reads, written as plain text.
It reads 17 A
